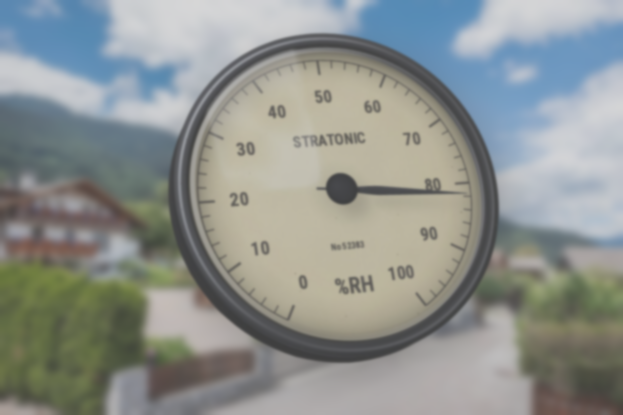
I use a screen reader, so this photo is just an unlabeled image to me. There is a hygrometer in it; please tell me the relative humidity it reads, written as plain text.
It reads 82 %
